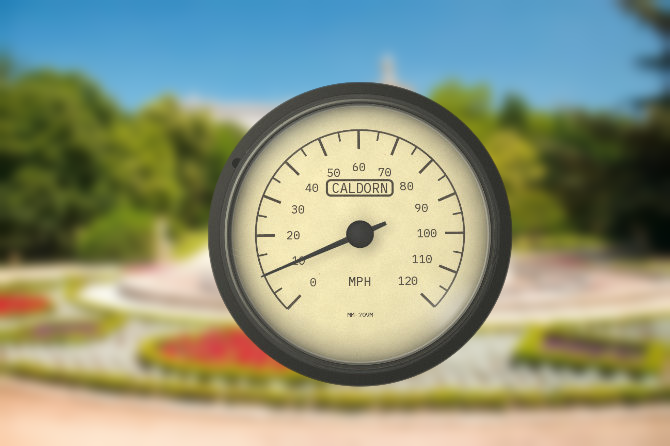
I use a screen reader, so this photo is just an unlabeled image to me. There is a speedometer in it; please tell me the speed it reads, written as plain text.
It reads 10 mph
